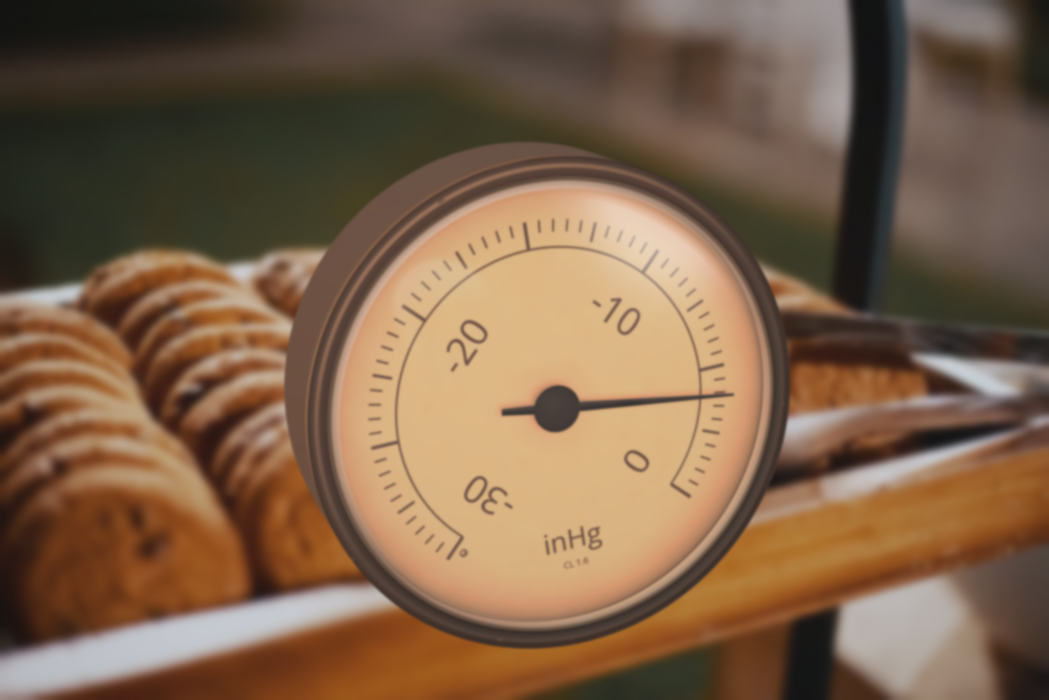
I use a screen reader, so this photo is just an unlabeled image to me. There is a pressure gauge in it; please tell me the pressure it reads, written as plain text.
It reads -4 inHg
